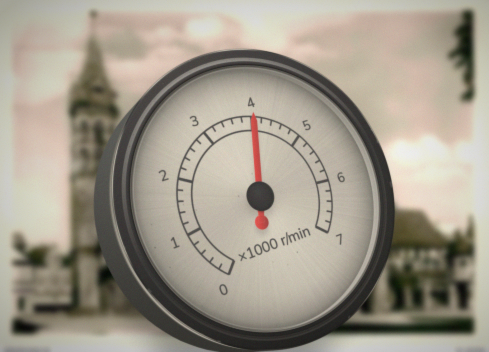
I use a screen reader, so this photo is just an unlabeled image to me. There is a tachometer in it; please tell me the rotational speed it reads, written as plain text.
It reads 4000 rpm
